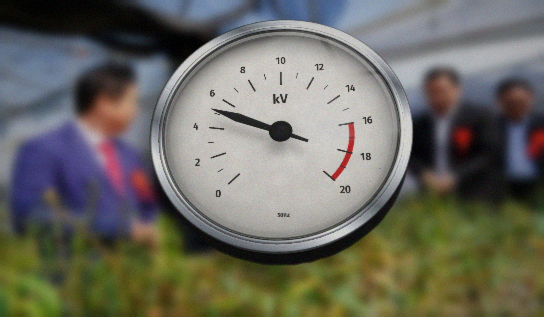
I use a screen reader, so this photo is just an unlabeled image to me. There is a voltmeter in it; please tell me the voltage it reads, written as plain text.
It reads 5 kV
